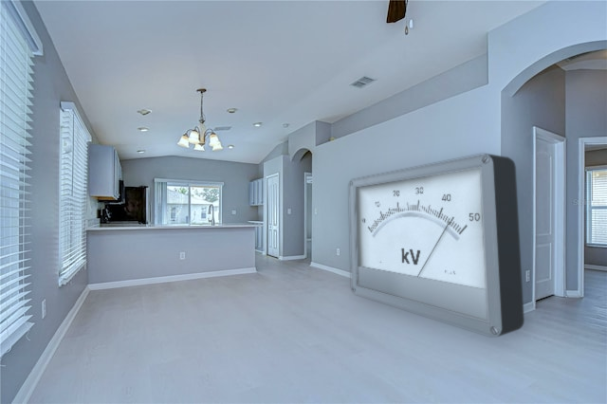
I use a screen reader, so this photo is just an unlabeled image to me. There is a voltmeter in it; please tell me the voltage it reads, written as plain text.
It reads 45 kV
